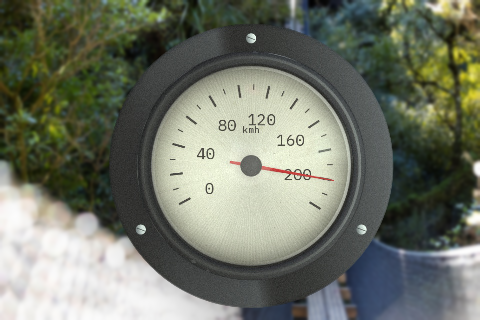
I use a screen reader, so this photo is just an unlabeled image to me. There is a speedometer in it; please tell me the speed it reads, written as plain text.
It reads 200 km/h
